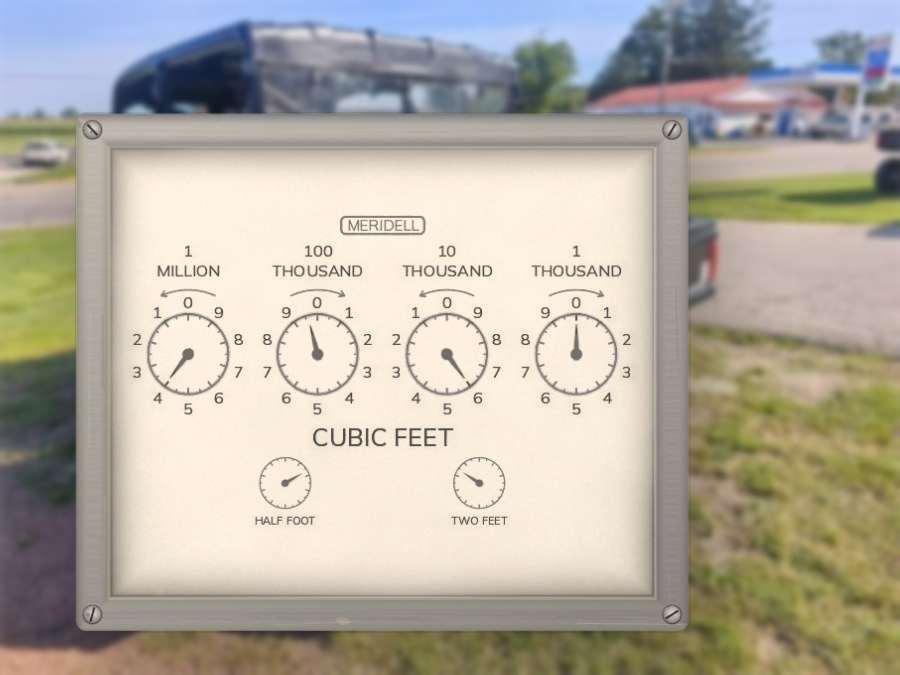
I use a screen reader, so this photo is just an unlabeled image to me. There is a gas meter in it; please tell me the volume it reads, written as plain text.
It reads 396000 ft³
